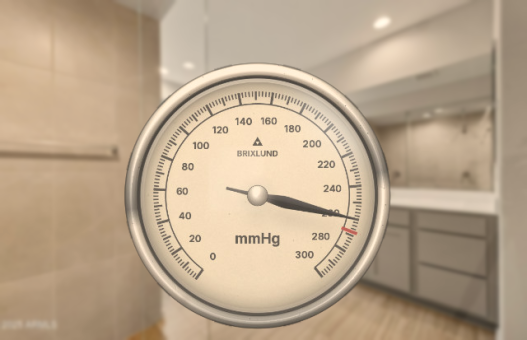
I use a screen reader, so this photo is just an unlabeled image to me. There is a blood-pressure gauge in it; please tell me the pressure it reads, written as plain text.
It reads 260 mmHg
